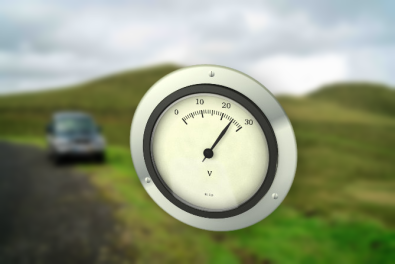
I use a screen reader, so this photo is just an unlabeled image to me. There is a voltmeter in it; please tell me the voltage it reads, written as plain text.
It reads 25 V
